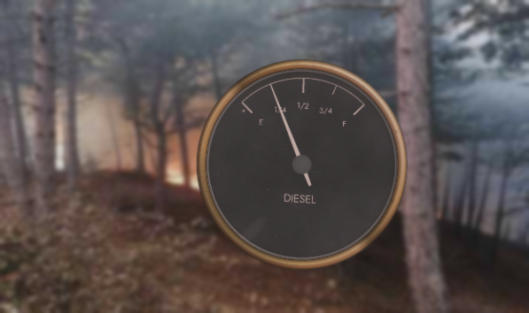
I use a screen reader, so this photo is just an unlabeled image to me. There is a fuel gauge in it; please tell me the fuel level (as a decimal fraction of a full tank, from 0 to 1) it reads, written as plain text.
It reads 0.25
